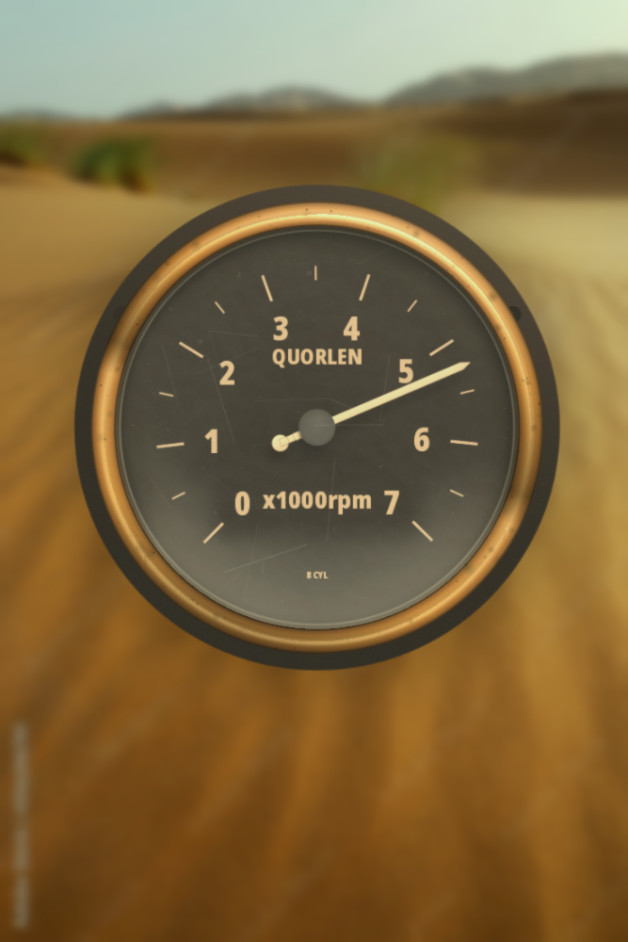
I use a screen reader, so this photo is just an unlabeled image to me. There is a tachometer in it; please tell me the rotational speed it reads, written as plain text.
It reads 5250 rpm
